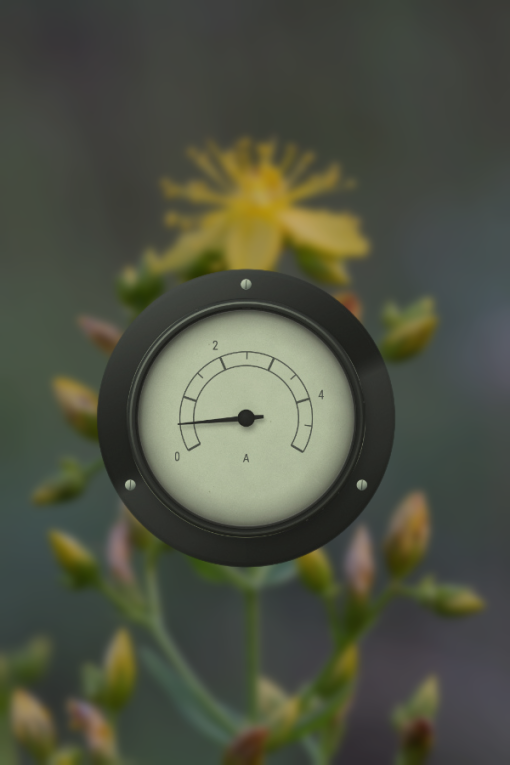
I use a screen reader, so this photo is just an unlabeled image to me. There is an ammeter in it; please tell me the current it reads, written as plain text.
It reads 0.5 A
